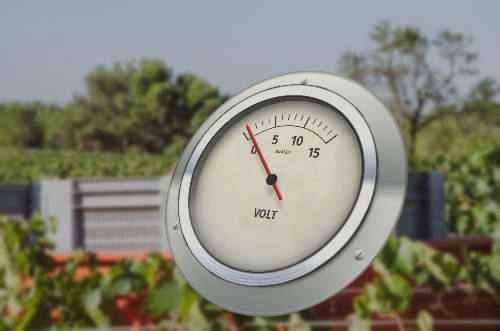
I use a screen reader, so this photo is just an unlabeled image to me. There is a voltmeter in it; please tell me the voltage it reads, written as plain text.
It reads 1 V
